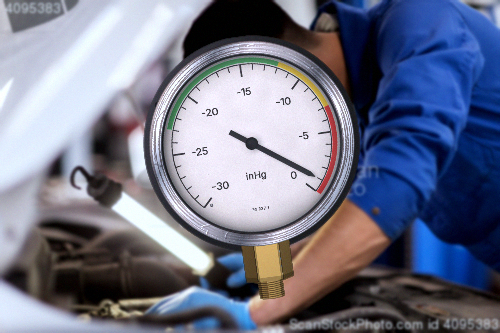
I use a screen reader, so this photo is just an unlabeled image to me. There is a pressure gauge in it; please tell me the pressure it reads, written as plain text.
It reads -1 inHg
